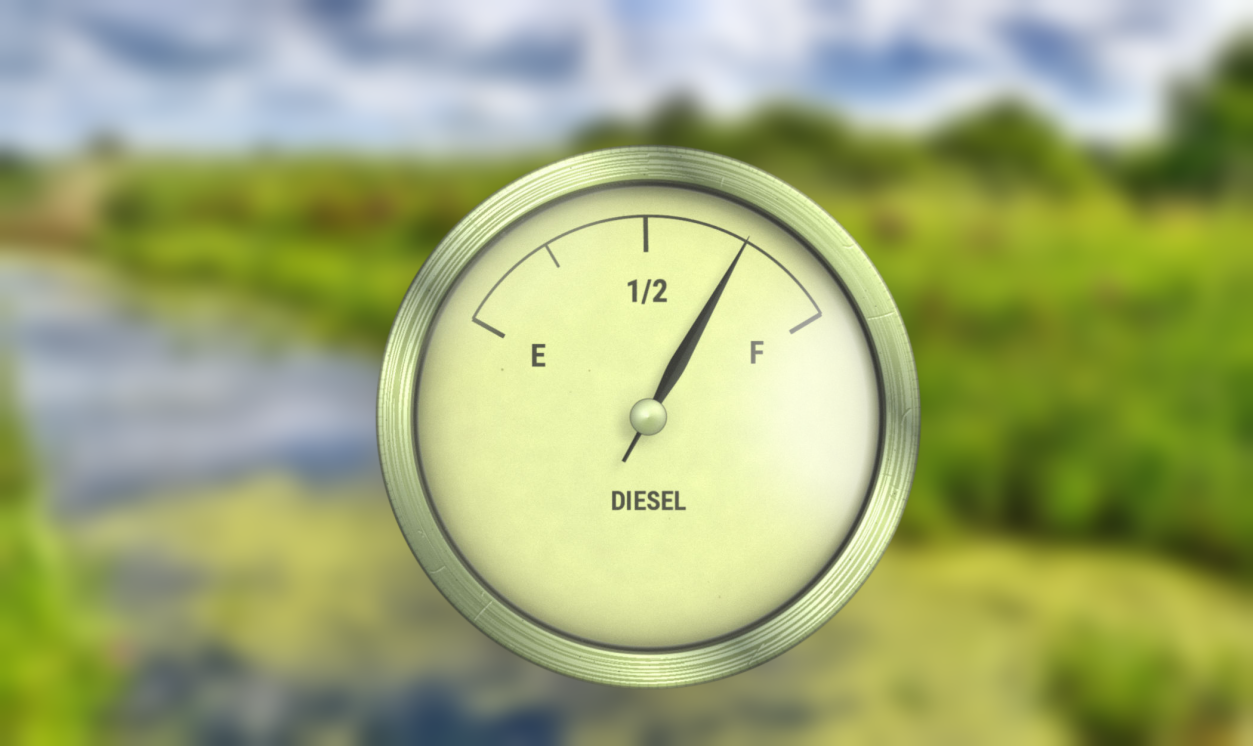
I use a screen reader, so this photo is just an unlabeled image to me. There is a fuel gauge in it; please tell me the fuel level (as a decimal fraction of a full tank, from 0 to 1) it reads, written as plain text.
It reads 0.75
